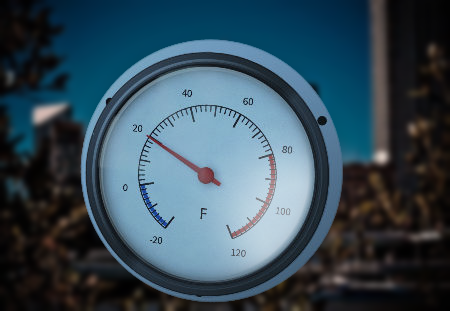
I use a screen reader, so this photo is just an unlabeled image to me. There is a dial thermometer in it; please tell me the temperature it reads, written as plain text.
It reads 20 °F
